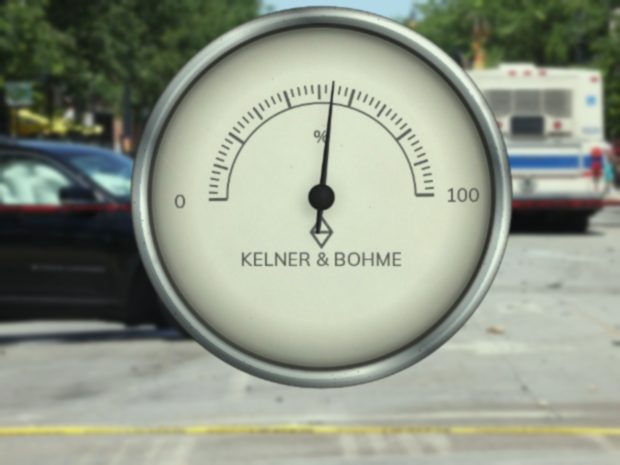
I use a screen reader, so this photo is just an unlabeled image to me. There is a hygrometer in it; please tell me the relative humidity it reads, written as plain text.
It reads 54 %
